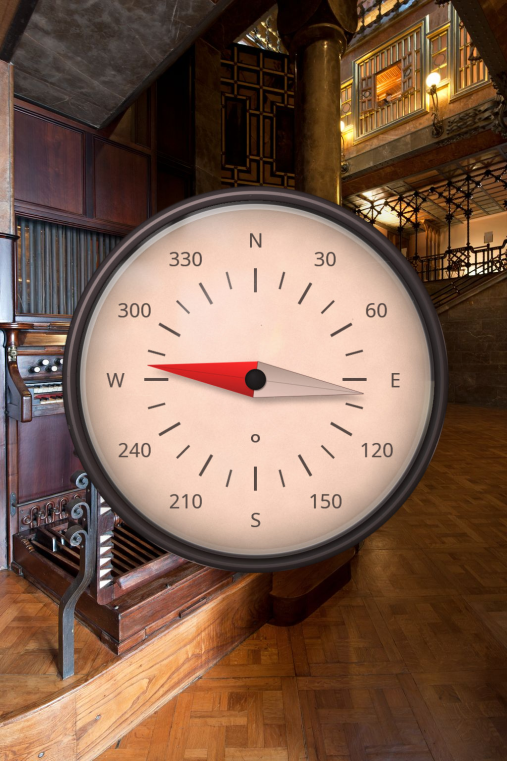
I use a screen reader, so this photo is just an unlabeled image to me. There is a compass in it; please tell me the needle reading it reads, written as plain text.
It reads 277.5 °
